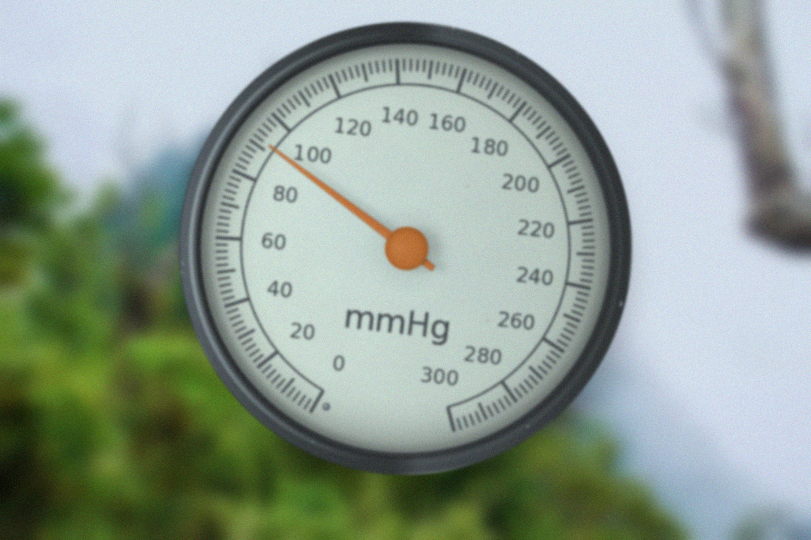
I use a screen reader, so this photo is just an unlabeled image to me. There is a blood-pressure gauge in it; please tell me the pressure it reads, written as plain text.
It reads 92 mmHg
